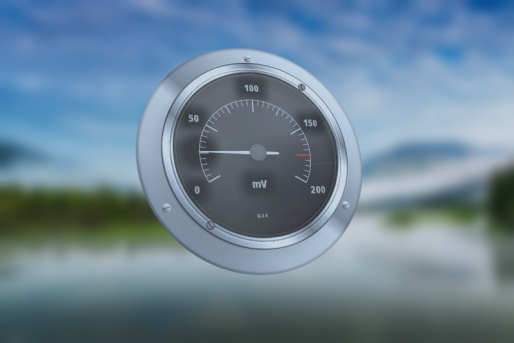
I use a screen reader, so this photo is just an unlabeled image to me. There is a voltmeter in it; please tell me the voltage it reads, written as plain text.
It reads 25 mV
